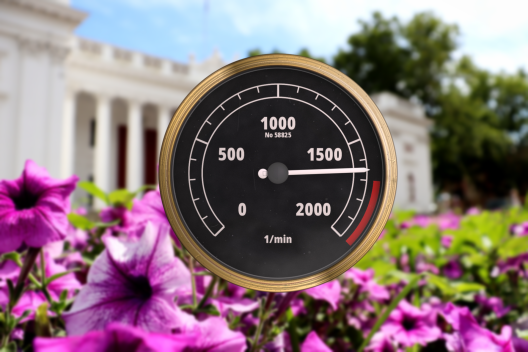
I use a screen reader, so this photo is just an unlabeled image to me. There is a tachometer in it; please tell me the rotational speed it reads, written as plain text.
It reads 1650 rpm
